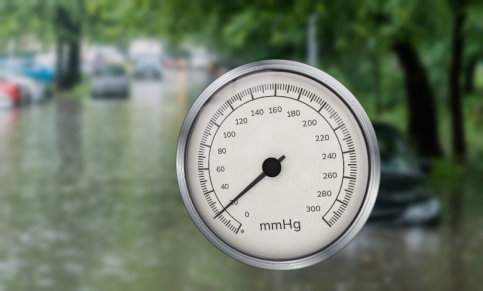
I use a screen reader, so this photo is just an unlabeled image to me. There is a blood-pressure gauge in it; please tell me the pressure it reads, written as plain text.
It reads 20 mmHg
